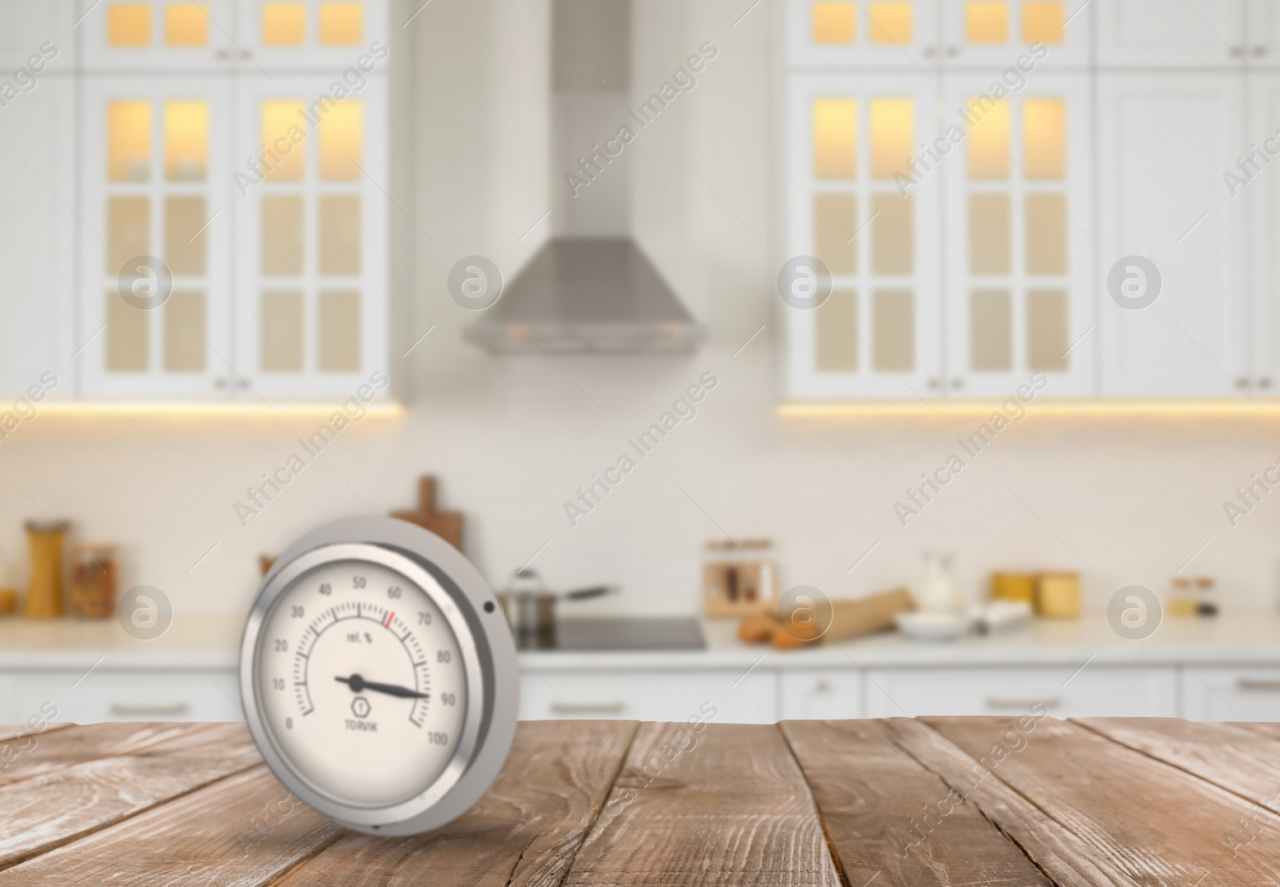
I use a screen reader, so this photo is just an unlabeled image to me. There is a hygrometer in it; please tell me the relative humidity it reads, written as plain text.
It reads 90 %
